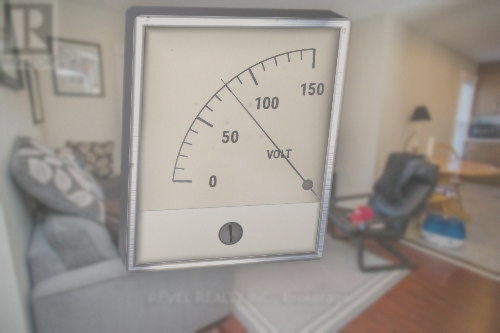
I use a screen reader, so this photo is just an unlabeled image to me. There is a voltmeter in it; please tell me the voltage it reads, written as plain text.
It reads 80 V
